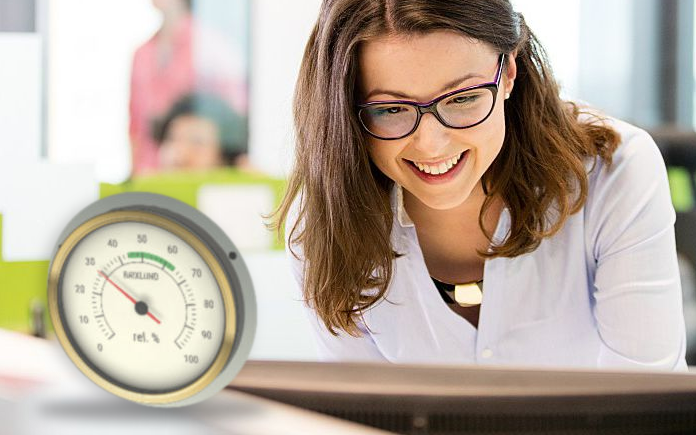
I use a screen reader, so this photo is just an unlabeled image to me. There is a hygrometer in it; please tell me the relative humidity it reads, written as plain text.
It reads 30 %
